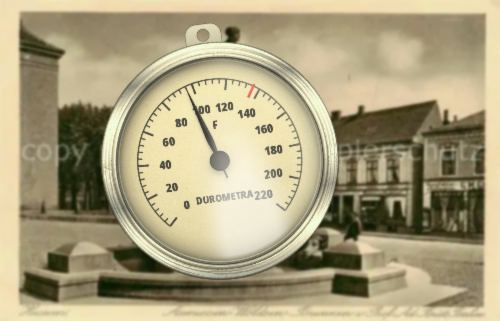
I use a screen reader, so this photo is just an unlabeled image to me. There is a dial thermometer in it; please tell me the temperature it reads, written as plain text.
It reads 96 °F
